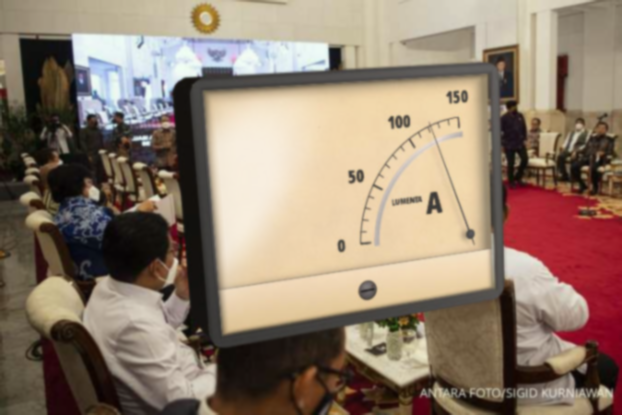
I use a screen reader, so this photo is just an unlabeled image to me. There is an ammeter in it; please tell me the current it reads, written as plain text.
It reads 120 A
